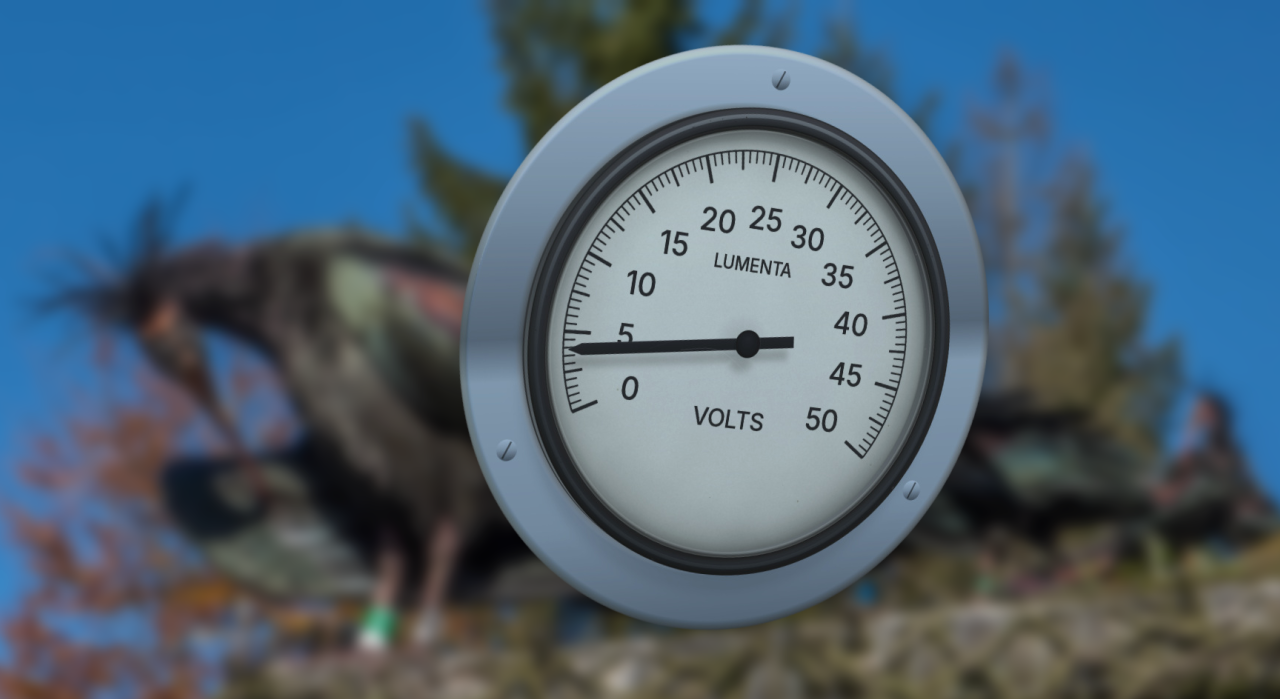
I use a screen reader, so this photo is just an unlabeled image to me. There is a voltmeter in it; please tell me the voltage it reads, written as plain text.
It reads 4 V
